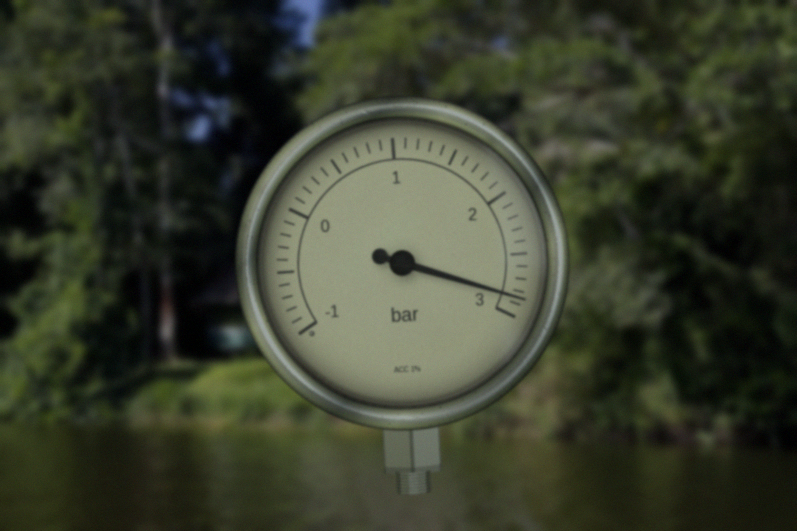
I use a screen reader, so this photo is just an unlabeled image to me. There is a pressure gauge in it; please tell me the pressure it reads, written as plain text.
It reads 2.85 bar
